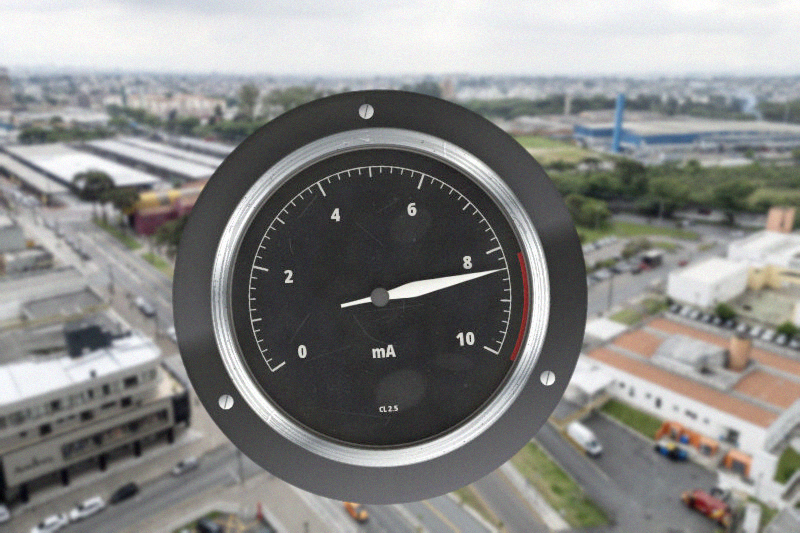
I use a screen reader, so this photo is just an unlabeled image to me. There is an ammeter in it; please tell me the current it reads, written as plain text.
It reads 8.4 mA
